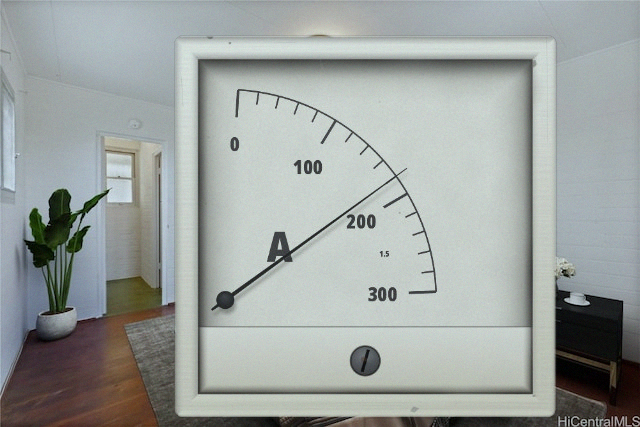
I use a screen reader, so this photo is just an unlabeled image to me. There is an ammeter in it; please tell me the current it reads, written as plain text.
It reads 180 A
